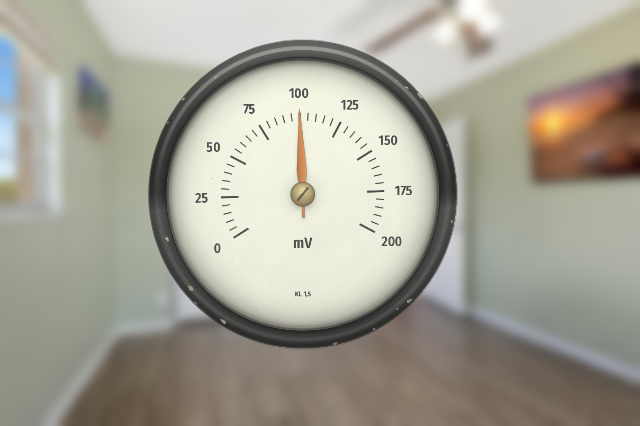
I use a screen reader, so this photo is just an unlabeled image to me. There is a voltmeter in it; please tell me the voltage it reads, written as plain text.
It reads 100 mV
